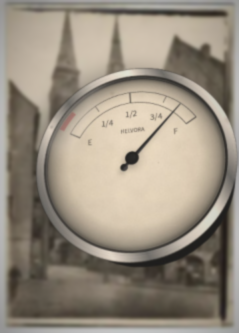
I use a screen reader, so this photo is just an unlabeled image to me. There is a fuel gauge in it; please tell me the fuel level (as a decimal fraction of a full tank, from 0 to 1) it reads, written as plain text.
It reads 0.875
